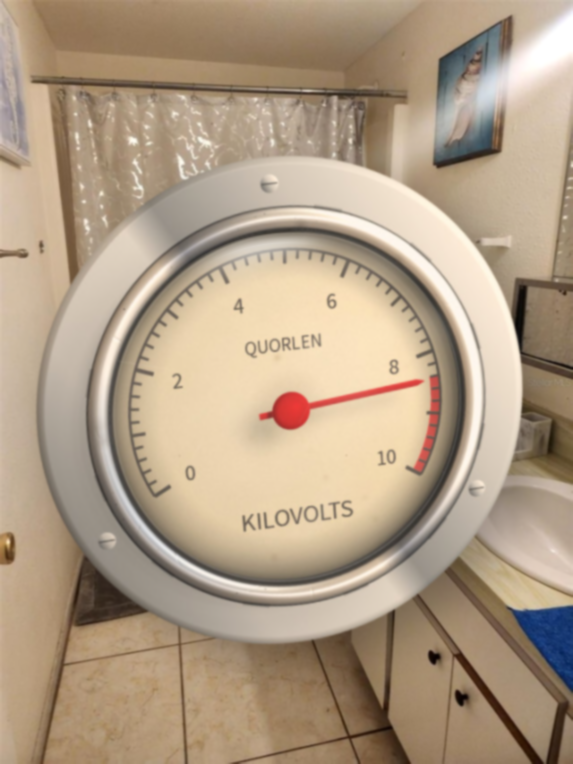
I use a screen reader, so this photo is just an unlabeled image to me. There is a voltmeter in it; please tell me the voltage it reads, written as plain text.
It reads 8.4 kV
